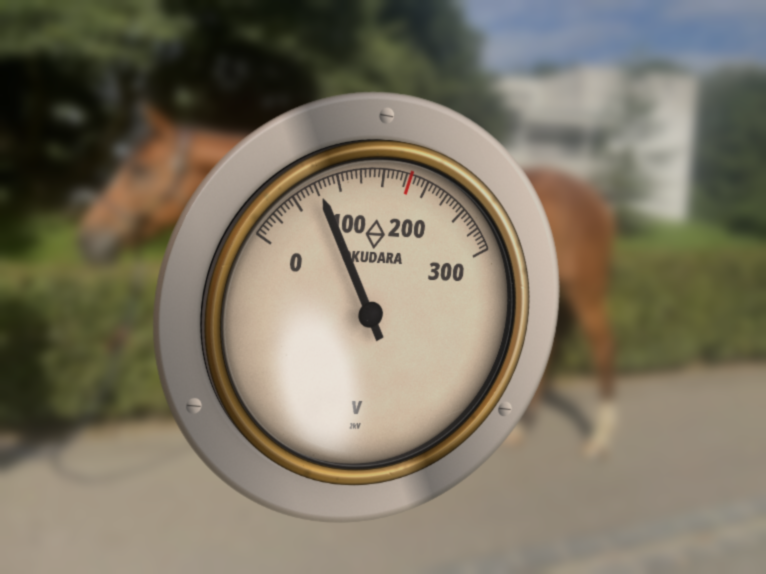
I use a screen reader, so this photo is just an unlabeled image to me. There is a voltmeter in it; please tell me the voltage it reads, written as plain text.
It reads 75 V
